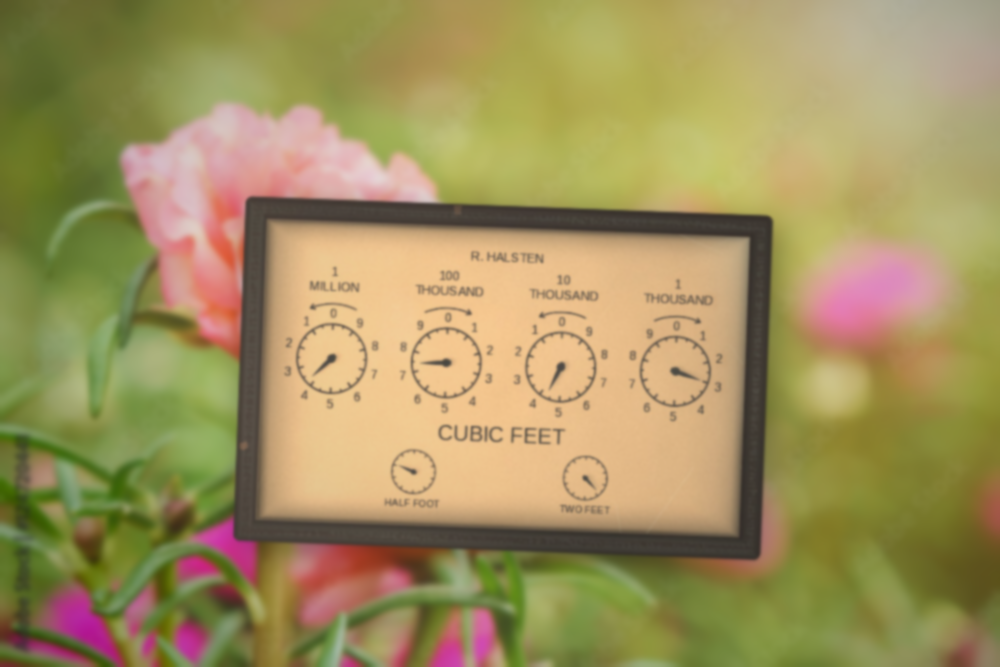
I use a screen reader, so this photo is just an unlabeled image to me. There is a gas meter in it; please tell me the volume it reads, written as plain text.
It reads 374300 ft³
